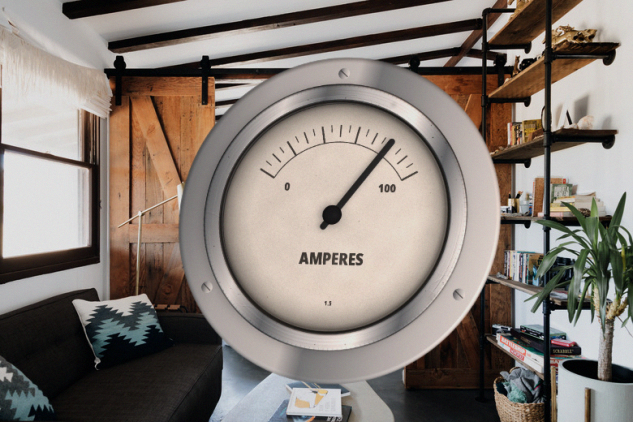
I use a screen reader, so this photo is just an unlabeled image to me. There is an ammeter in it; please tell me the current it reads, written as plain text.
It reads 80 A
